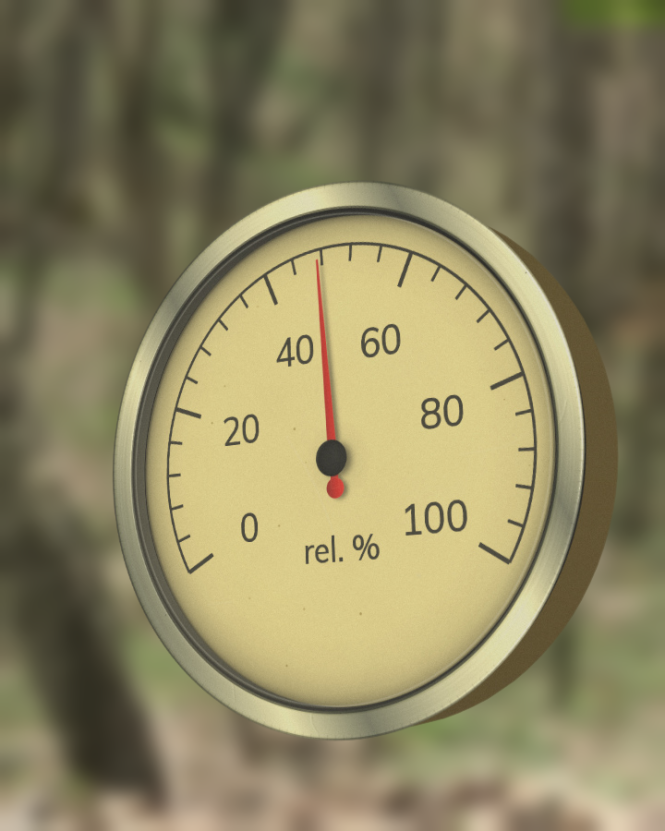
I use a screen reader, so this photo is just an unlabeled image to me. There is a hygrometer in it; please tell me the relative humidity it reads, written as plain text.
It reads 48 %
